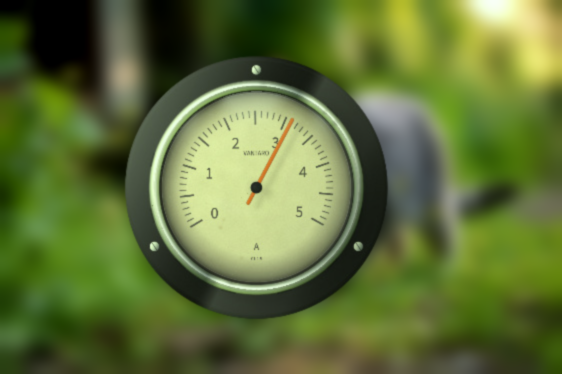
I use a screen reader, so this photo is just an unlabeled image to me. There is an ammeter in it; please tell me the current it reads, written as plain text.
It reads 3.1 A
